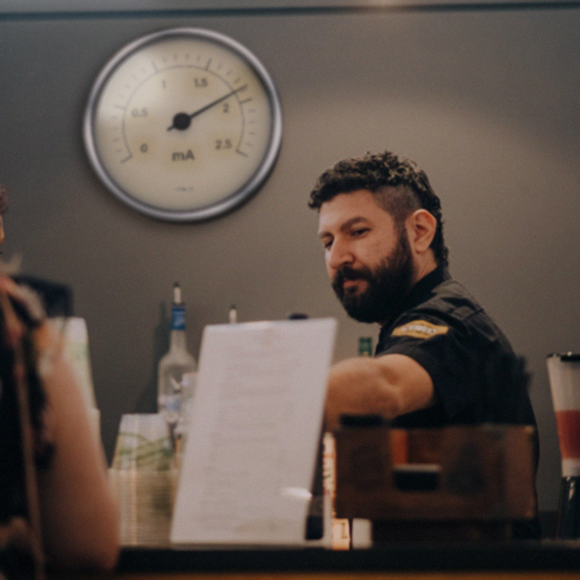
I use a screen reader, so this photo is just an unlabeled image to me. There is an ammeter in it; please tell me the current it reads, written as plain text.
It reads 1.9 mA
